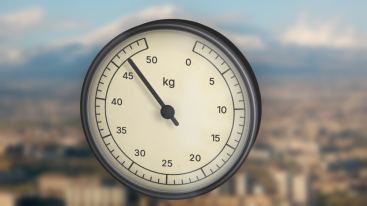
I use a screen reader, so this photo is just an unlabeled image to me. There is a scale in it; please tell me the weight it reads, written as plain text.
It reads 47 kg
